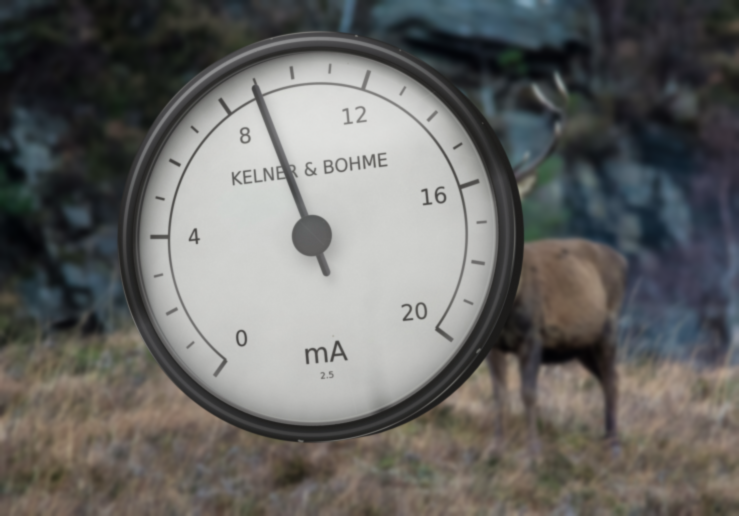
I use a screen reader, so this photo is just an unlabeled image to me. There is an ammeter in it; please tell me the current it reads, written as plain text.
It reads 9 mA
